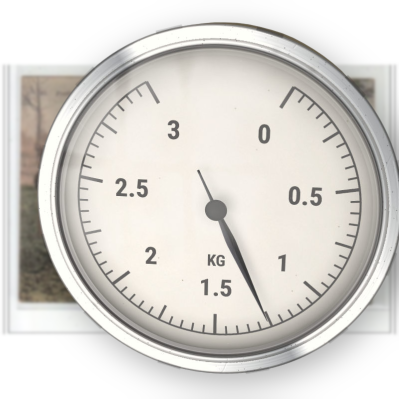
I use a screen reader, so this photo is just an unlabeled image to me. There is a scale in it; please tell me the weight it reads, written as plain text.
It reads 1.25 kg
